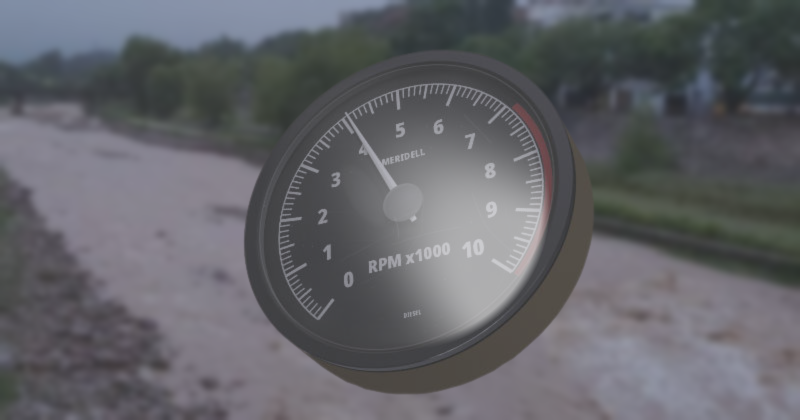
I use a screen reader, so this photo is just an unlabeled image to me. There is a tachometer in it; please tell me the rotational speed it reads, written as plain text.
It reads 4100 rpm
